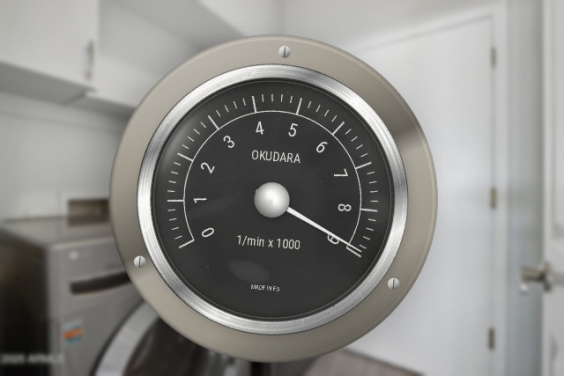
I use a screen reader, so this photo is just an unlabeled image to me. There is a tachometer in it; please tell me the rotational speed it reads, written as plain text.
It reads 8900 rpm
